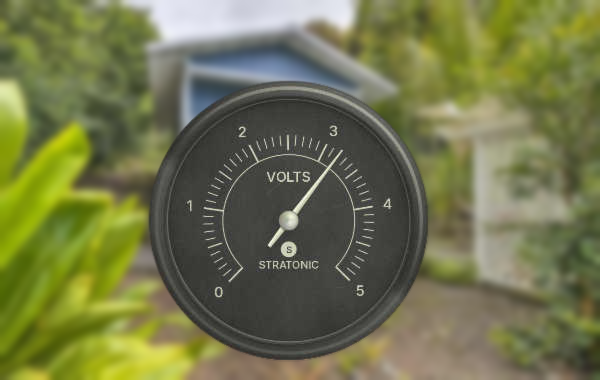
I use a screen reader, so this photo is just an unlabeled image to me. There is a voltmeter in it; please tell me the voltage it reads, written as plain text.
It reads 3.2 V
